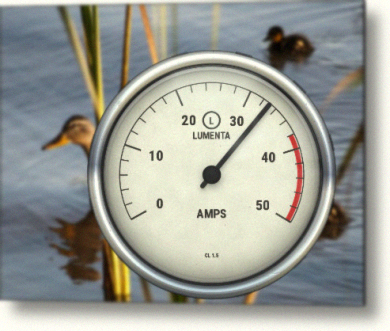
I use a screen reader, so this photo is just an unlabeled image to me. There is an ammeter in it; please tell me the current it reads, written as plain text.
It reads 33 A
